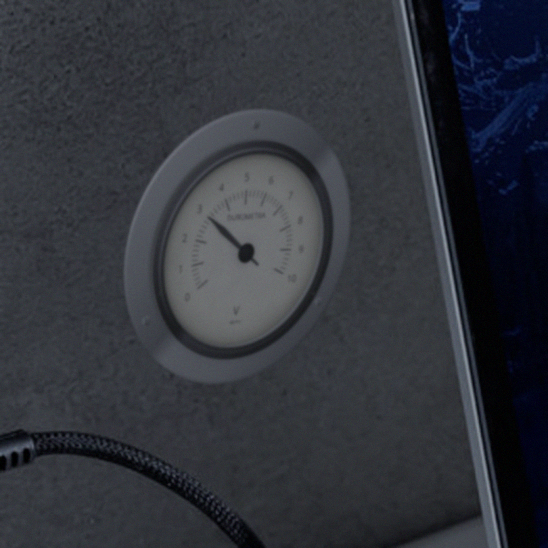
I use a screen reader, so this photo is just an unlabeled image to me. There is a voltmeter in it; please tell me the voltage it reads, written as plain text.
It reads 3 V
